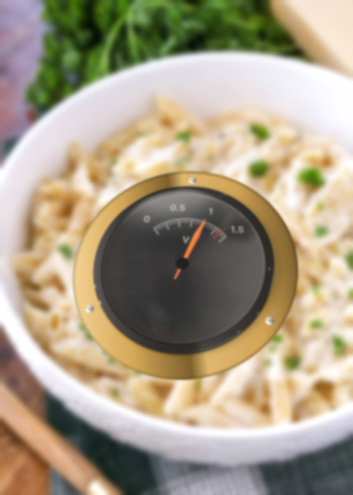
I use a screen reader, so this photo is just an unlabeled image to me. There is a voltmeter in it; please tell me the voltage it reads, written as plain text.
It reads 1 V
